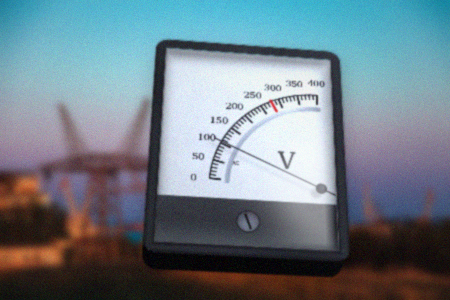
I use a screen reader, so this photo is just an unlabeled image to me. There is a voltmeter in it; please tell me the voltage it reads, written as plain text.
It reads 100 V
